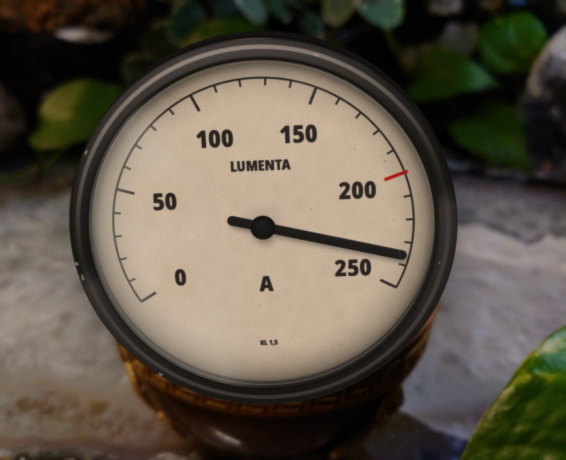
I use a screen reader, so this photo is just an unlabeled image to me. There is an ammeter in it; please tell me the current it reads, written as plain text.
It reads 235 A
